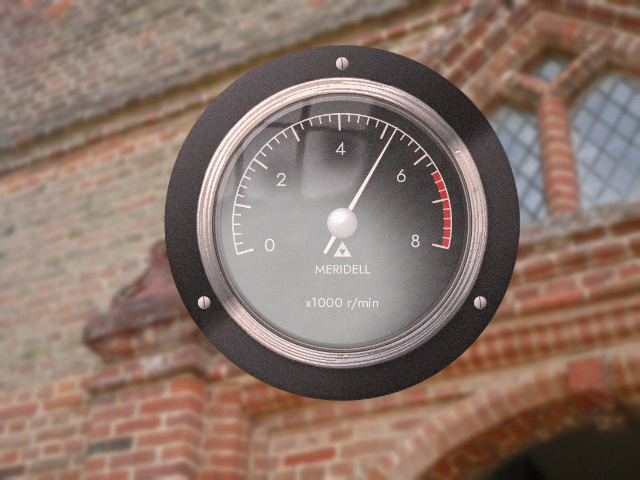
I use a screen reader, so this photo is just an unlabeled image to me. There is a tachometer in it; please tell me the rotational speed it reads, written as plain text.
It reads 5200 rpm
